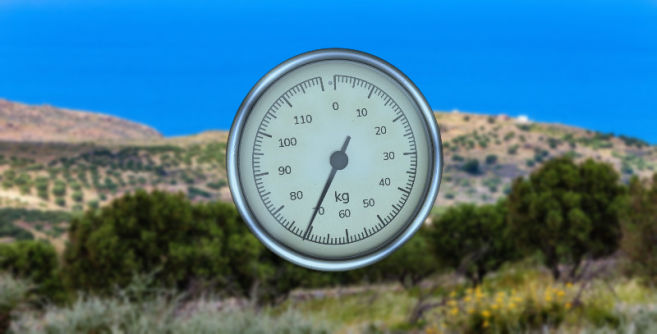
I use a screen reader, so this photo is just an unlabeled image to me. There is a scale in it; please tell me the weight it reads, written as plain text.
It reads 71 kg
